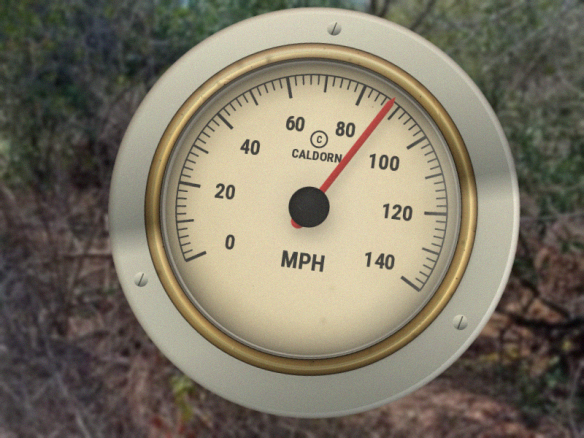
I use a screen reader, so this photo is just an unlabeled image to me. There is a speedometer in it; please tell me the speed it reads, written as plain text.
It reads 88 mph
